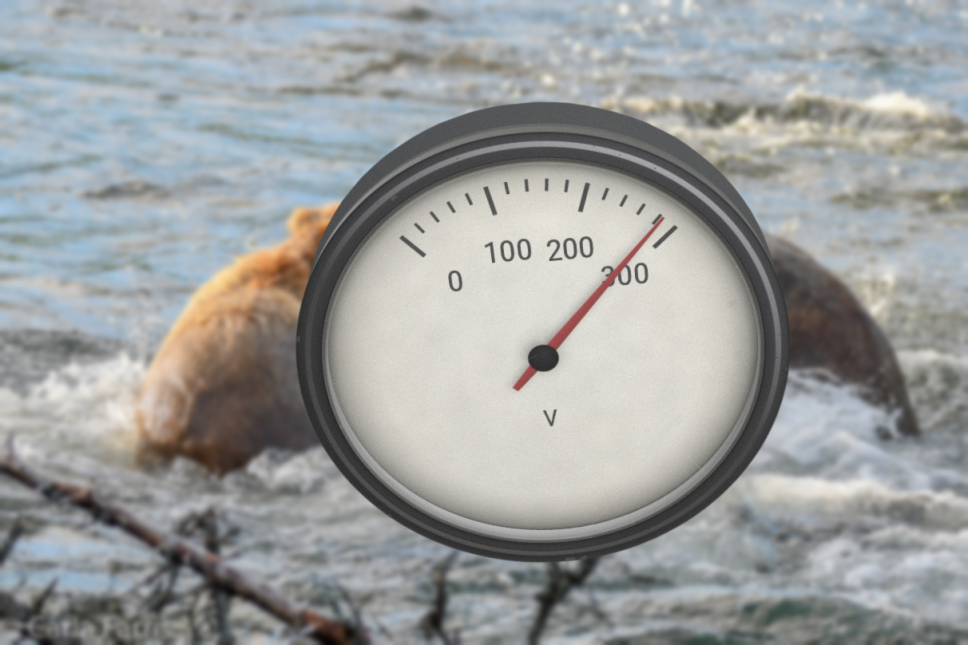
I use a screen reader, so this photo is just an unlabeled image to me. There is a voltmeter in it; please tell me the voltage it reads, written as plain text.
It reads 280 V
